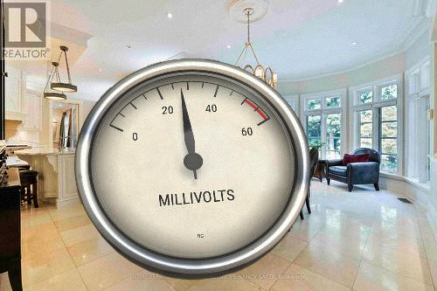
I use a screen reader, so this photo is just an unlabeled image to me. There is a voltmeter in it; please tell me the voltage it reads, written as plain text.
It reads 27.5 mV
